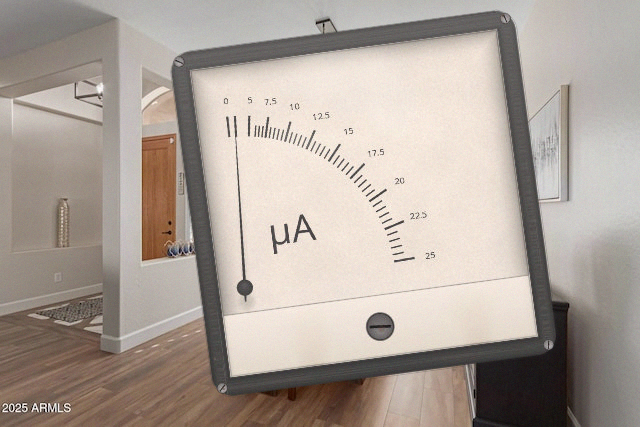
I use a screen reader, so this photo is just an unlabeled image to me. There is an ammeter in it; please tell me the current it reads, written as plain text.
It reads 2.5 µA
